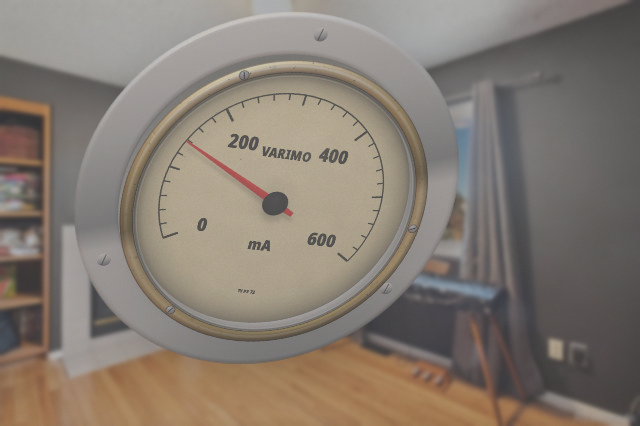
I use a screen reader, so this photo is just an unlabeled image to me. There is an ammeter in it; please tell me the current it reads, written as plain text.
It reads 140 mA
